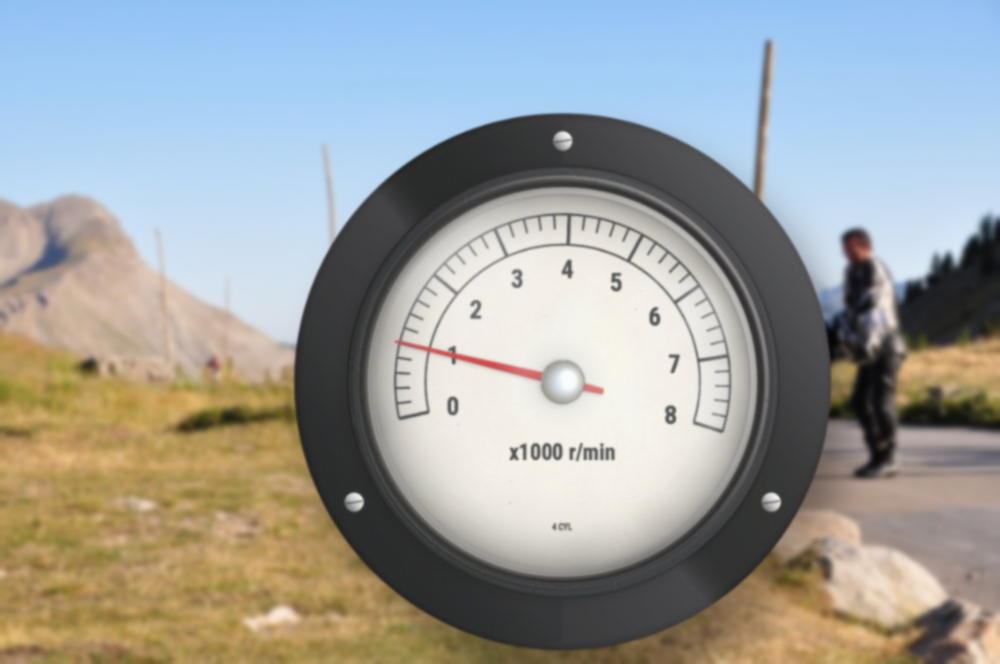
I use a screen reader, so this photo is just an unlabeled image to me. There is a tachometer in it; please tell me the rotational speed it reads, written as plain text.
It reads 1000 rpm
